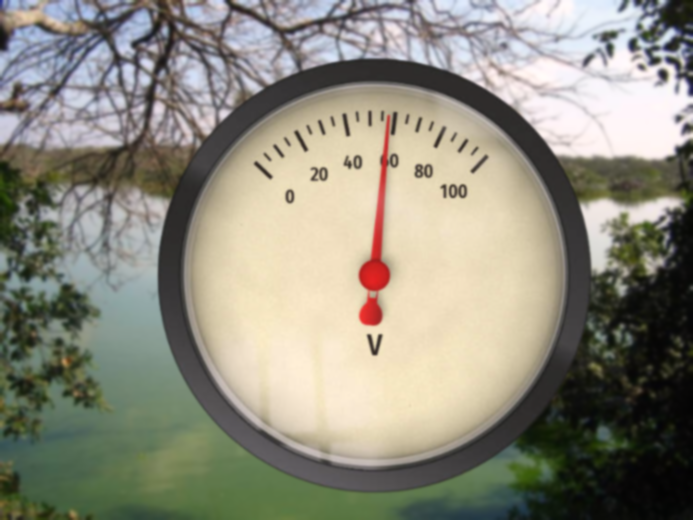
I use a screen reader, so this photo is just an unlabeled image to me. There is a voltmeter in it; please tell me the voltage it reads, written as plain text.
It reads 57.5 V
